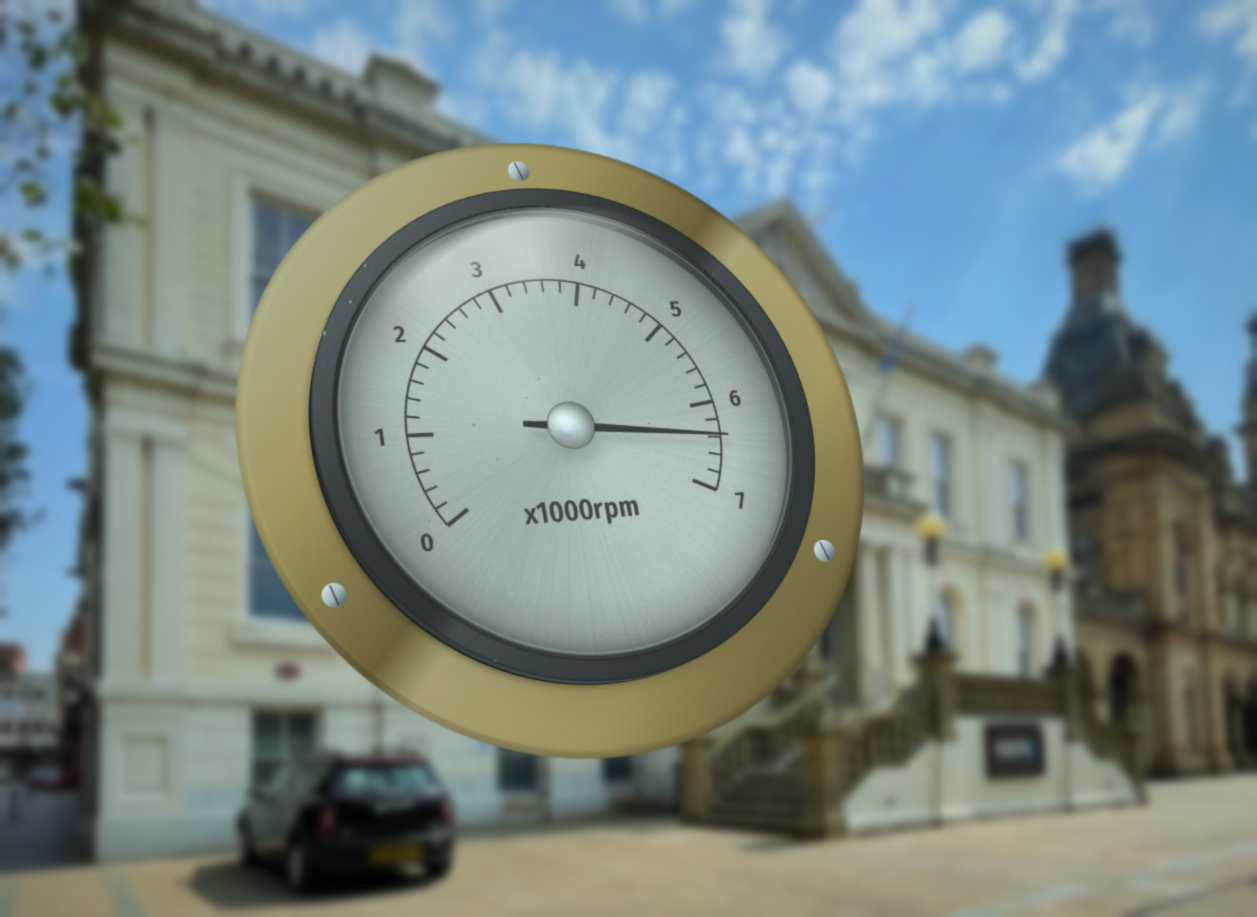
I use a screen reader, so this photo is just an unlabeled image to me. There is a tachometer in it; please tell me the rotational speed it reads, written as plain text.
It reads 6400 rpm
